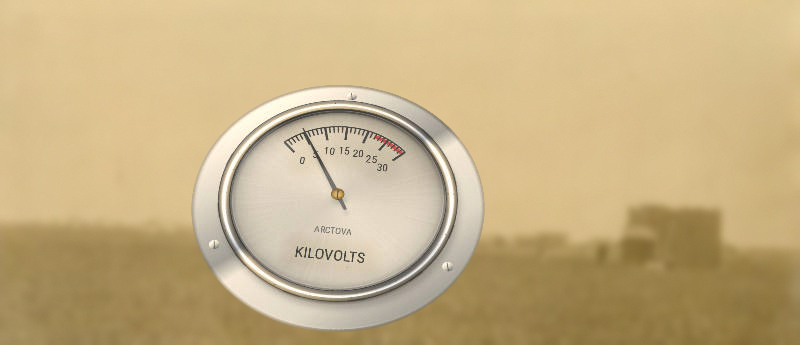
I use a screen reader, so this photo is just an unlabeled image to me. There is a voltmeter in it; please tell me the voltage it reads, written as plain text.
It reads 5 kV
